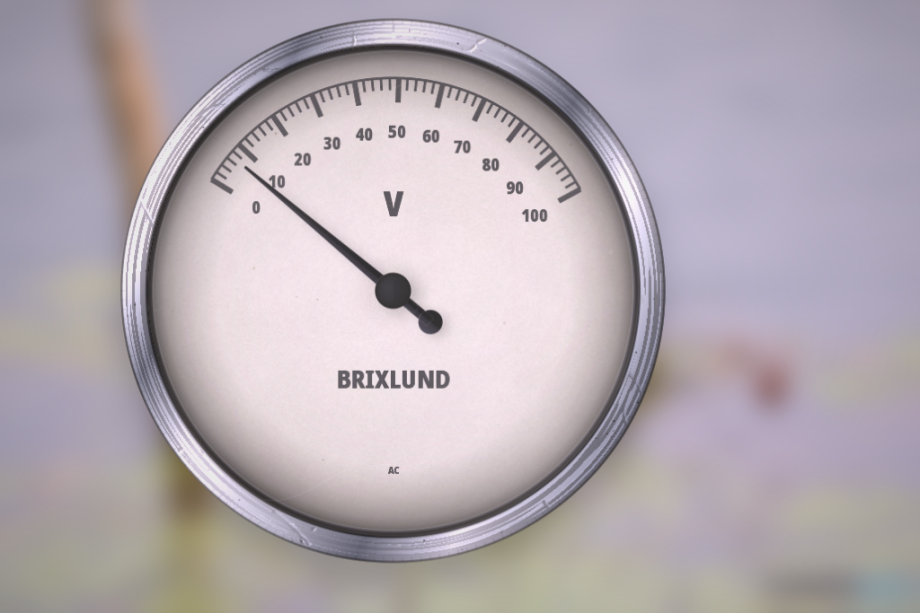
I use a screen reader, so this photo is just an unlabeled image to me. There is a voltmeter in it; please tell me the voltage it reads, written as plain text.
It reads 7 V
